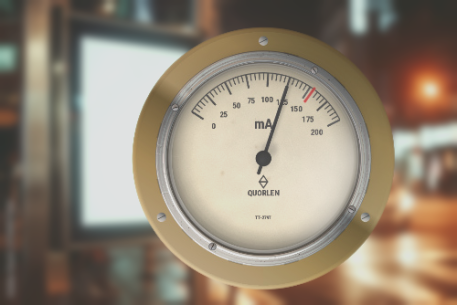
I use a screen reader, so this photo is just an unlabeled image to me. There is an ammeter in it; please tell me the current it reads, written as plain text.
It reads 125 mA
